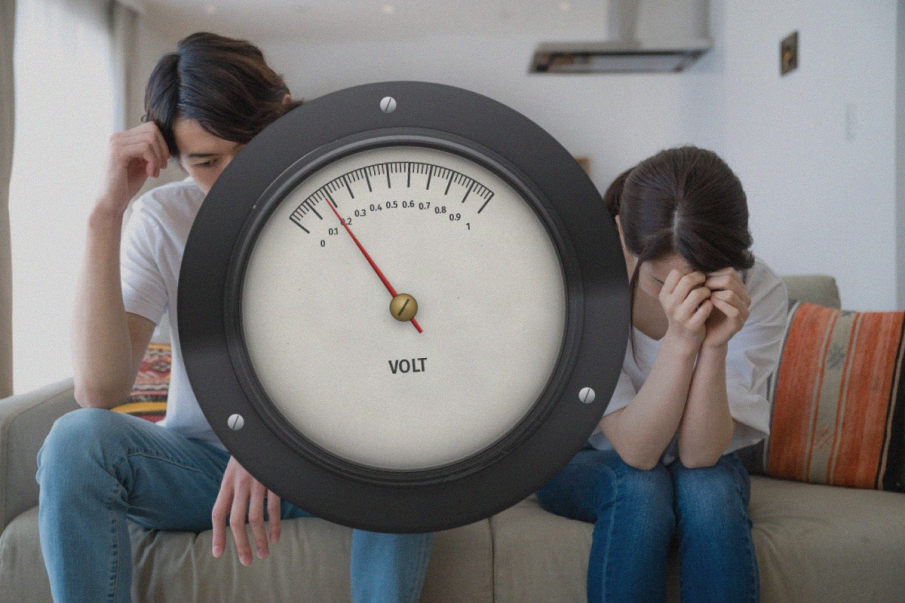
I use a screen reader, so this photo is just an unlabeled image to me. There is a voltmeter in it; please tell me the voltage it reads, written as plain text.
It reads 0.18 V
